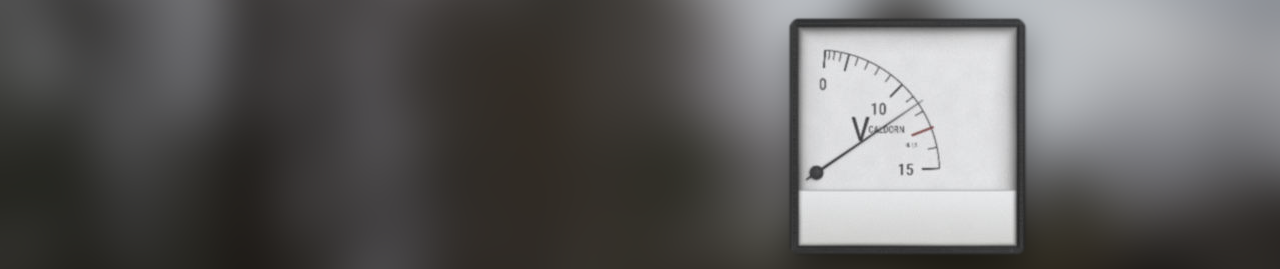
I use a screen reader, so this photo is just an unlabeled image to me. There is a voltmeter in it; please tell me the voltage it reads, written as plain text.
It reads 11.5 V
